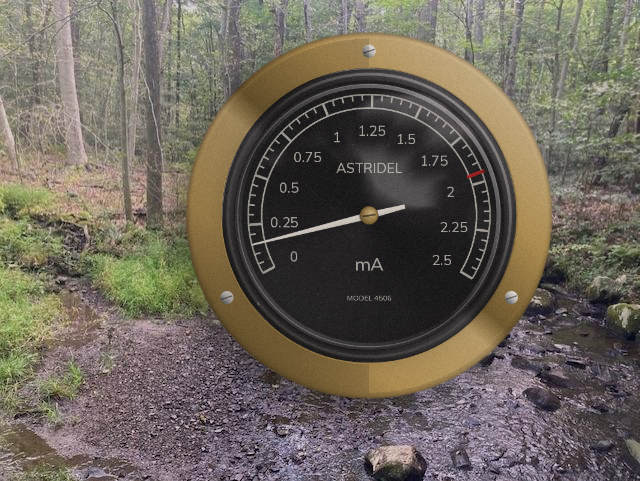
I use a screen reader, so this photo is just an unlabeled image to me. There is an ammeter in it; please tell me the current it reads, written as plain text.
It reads 0.15 mA
